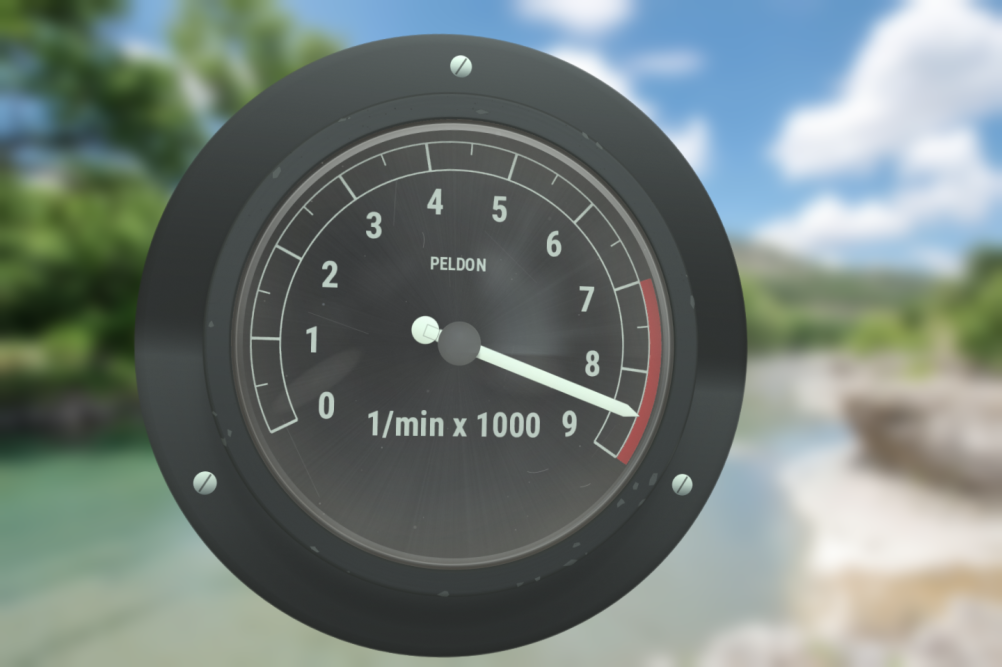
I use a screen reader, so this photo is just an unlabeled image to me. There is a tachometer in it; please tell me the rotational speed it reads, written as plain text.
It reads 8500 rpm
